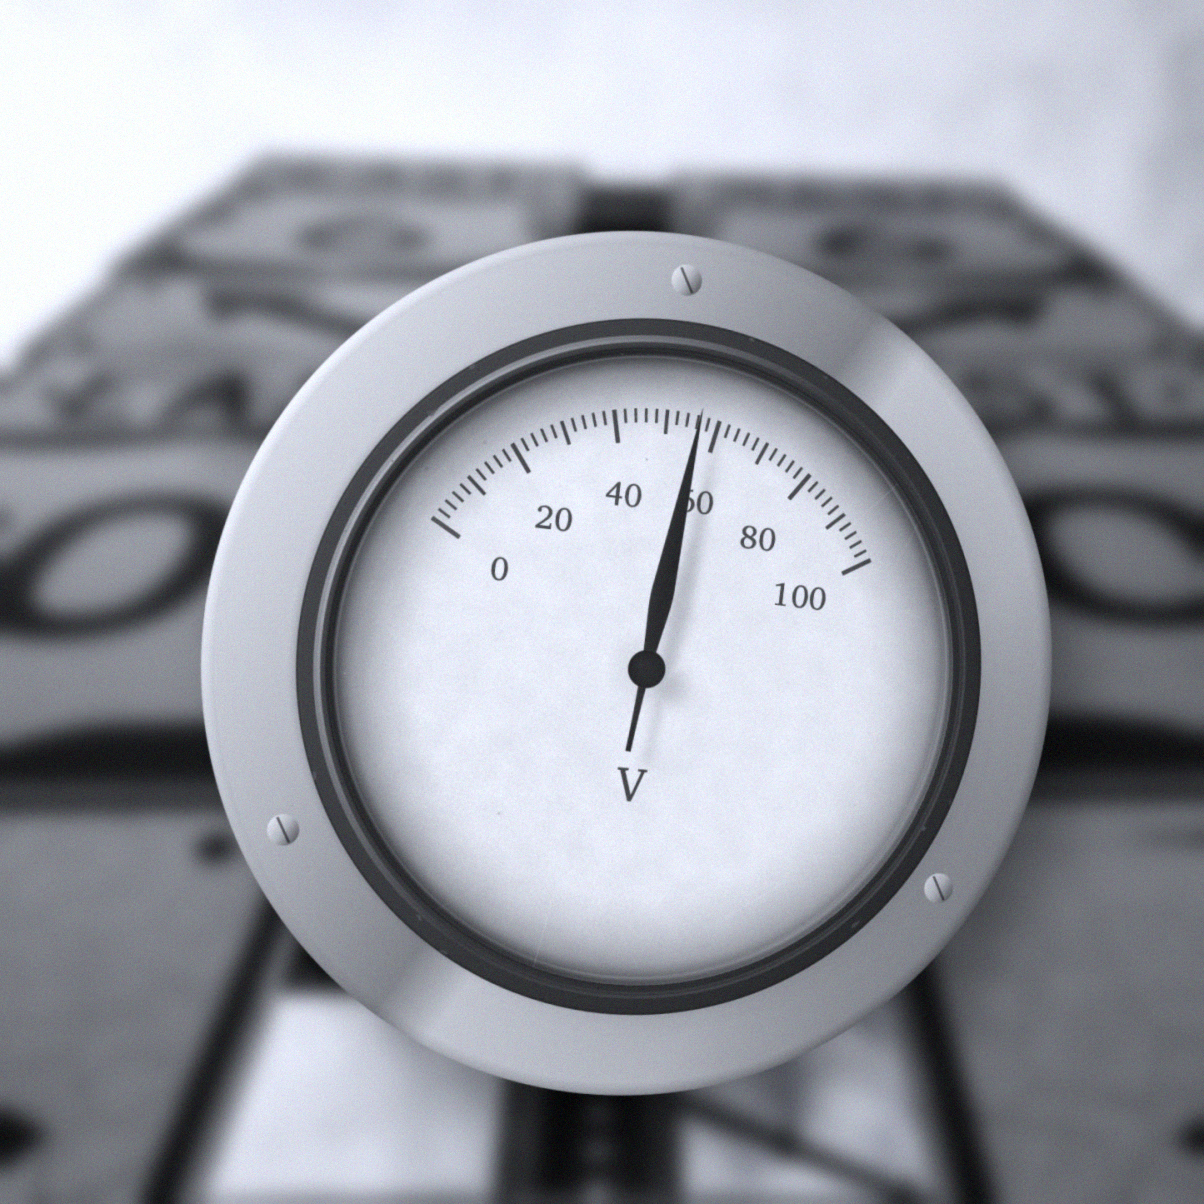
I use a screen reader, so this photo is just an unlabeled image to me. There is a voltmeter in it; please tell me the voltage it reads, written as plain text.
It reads 56 V
